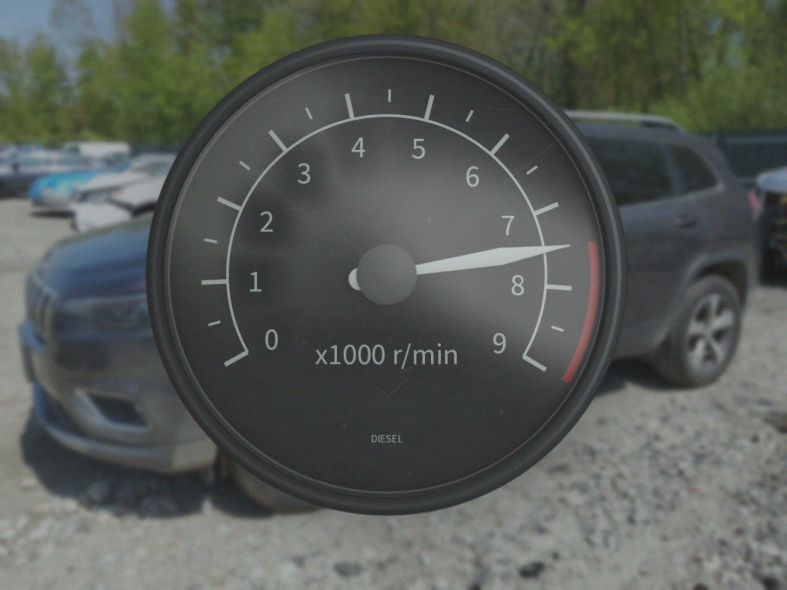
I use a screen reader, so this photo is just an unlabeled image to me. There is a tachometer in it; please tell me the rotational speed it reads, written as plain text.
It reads 7500 rpm
